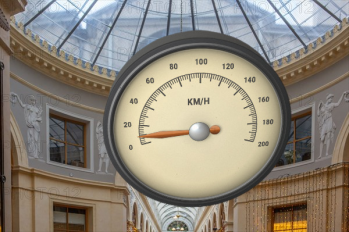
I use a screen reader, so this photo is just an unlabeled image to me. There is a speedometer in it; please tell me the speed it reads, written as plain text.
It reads 10 km/h
